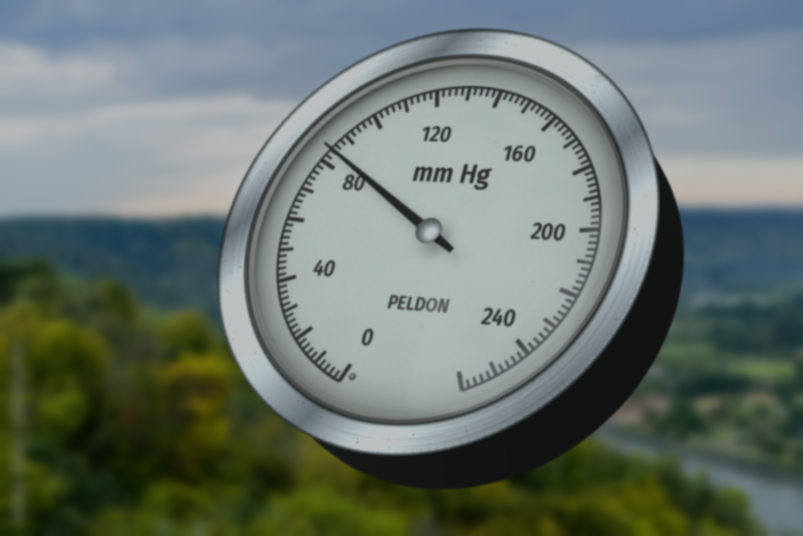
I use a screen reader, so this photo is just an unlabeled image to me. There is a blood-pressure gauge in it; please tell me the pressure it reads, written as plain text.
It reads 84 mmHg
